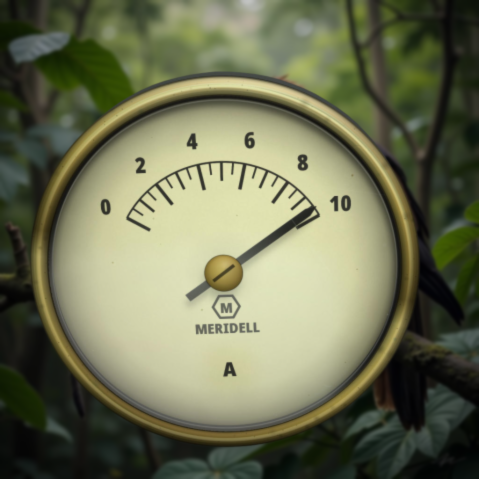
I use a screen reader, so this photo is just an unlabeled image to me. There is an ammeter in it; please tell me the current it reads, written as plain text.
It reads 9.5 A
